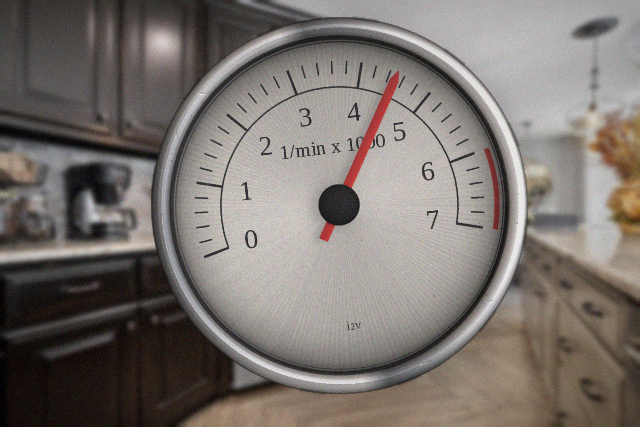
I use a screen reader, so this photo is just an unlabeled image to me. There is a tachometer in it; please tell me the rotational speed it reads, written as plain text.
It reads 4500 rpm
